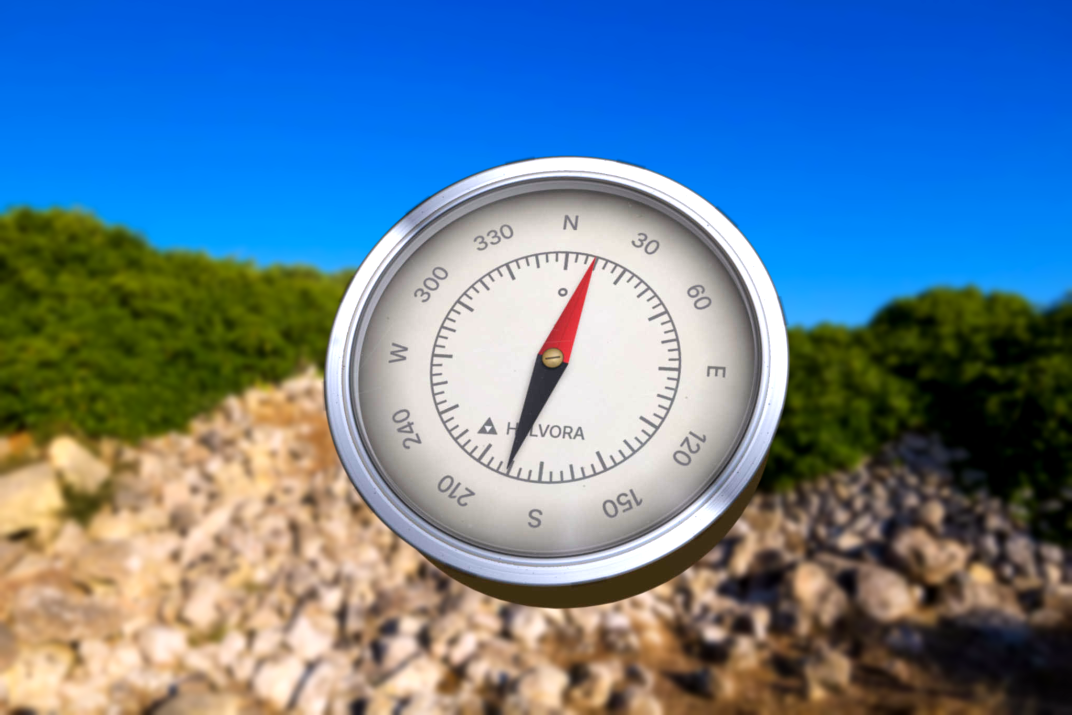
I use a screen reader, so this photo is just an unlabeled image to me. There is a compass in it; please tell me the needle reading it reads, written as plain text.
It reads 15 °
